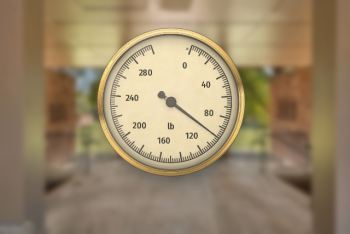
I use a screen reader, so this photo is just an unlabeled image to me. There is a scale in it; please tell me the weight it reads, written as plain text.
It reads 100 lb
